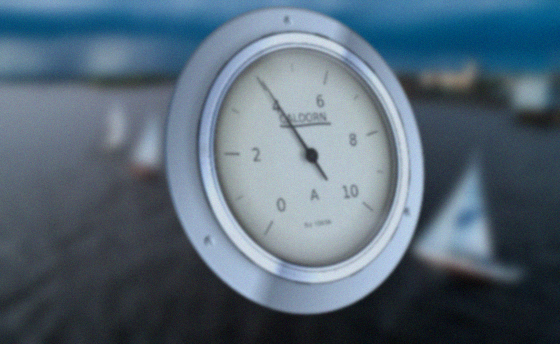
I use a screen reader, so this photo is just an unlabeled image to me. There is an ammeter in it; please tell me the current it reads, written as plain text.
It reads 4 A
